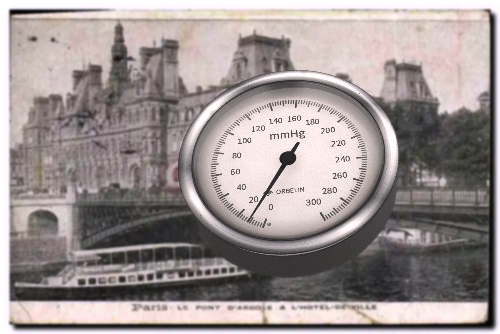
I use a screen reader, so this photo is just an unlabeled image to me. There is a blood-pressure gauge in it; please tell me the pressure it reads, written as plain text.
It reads 10 mmHg
